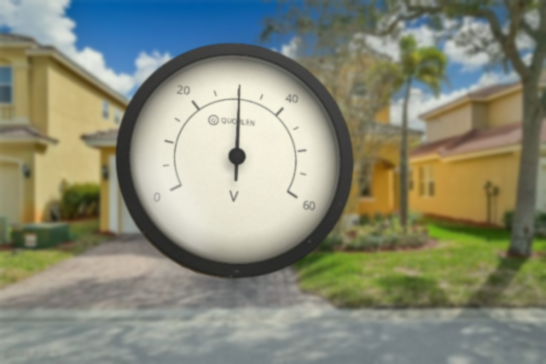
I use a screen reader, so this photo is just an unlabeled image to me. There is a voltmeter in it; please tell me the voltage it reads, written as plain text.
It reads 30 V
